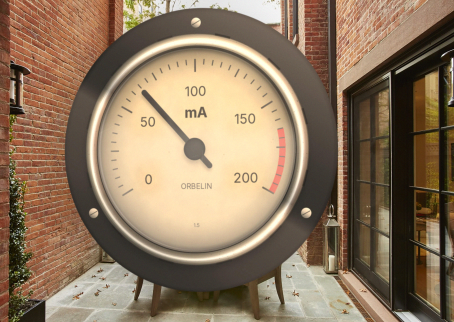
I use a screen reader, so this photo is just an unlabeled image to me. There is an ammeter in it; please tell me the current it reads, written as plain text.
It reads 65 mA
